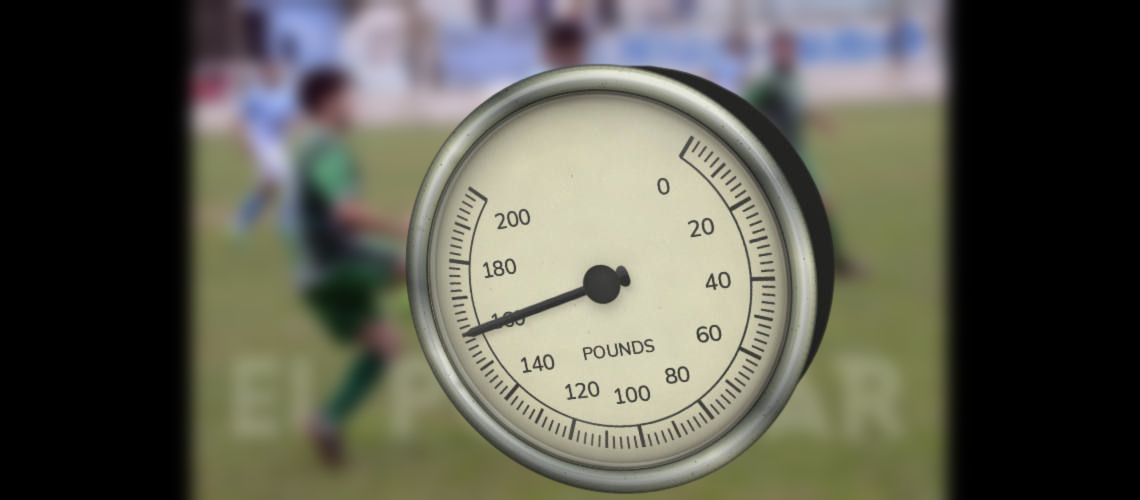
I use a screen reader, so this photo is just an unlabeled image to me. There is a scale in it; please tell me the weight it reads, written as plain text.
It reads 160 lb
